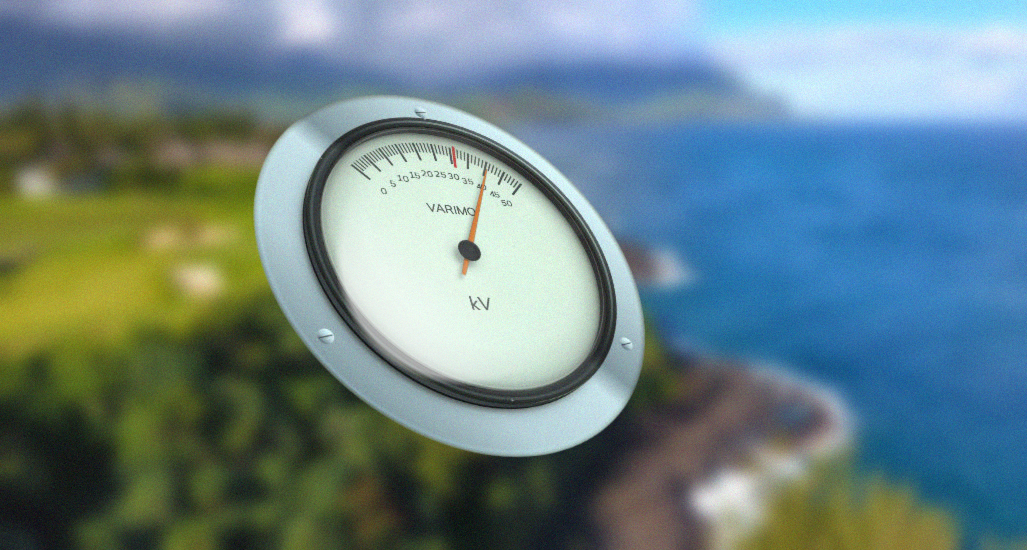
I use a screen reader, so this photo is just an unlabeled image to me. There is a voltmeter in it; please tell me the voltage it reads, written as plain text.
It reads 40 kV
